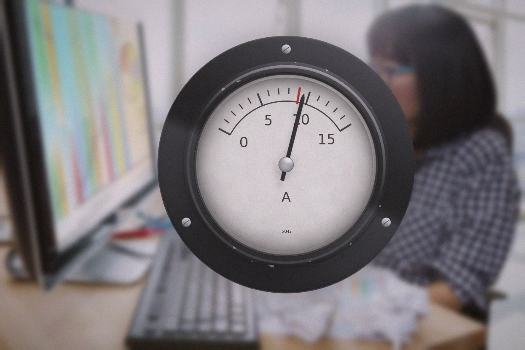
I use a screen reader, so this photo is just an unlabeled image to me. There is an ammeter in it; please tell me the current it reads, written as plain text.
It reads 9.5 A
